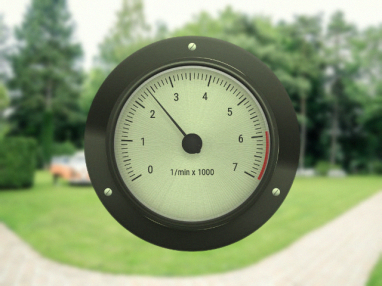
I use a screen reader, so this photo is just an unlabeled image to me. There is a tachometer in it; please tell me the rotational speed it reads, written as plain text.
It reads 2400 rpm
